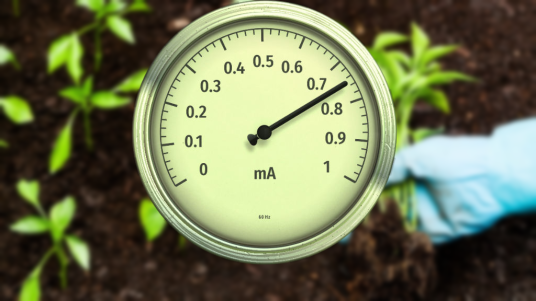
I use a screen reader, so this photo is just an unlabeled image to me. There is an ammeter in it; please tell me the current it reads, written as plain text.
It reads 0.75 mA
